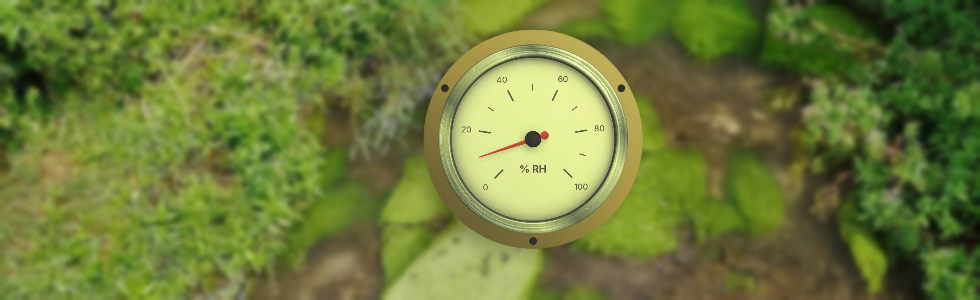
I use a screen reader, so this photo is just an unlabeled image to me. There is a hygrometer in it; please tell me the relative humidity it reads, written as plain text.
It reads 10 %
